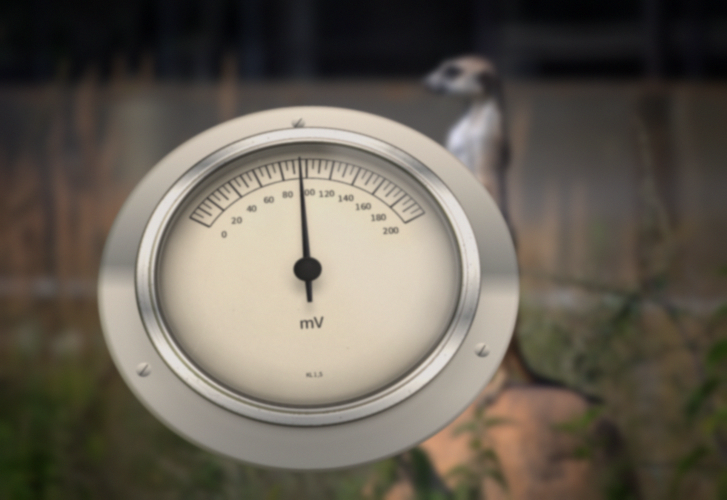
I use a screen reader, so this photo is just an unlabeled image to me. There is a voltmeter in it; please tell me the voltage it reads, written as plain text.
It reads 95 mV
